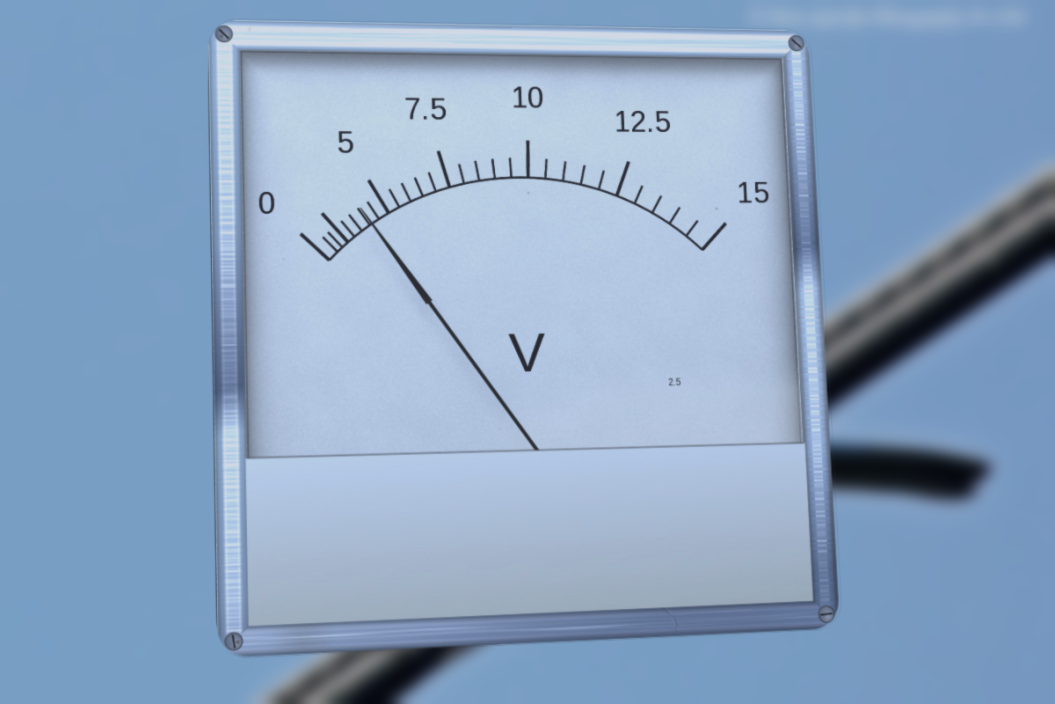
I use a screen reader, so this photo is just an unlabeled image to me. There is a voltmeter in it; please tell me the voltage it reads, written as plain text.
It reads 4 V
